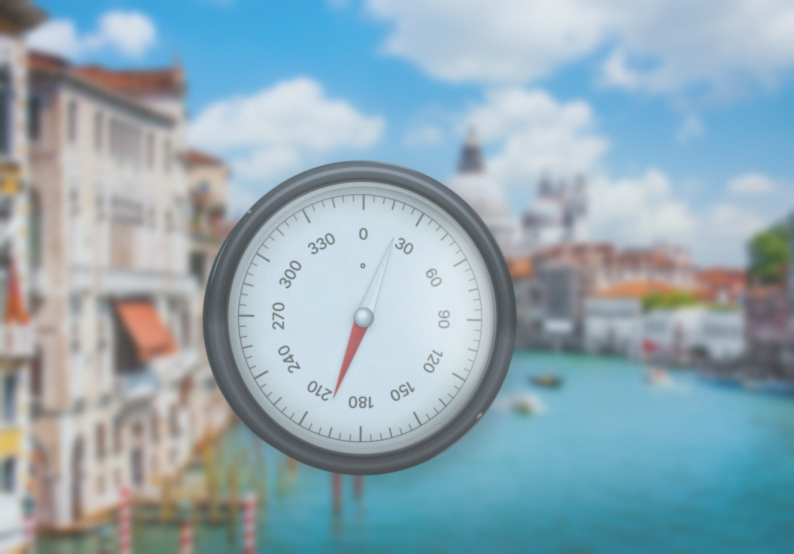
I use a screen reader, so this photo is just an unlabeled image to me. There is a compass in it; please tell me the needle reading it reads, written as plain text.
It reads 200 °
